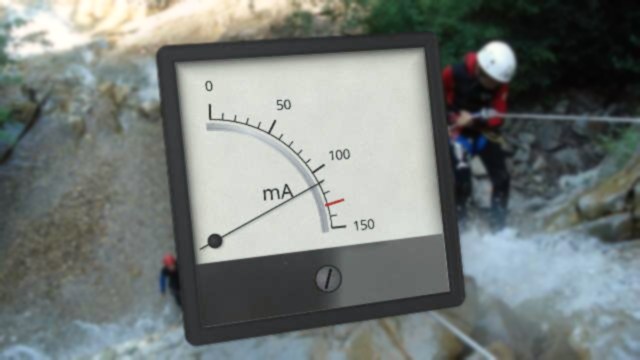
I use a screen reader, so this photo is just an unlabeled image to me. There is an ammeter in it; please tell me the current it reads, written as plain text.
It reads 110 mA
